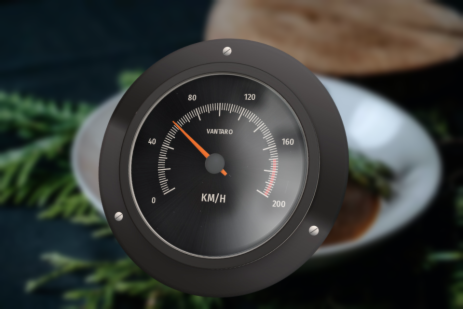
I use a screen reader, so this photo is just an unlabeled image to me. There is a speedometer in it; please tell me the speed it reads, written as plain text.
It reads 60 km/h
